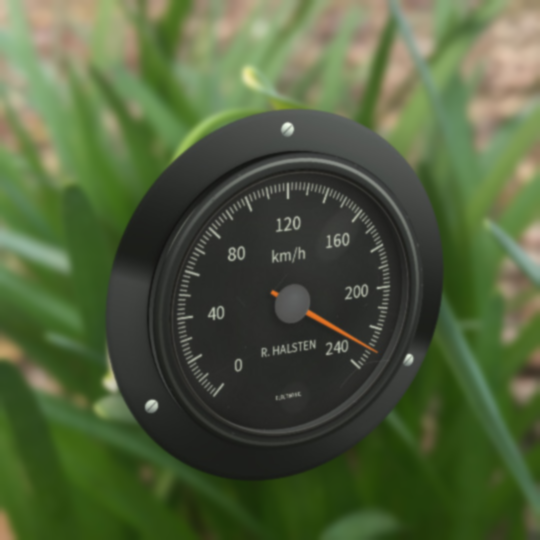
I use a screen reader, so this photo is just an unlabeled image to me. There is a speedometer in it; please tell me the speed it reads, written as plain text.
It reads 230 km/h
